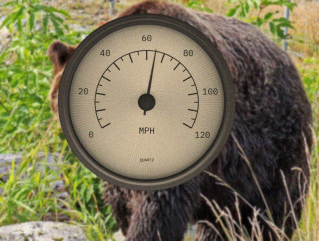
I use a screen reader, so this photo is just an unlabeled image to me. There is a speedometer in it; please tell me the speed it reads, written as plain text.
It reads 65 mph
